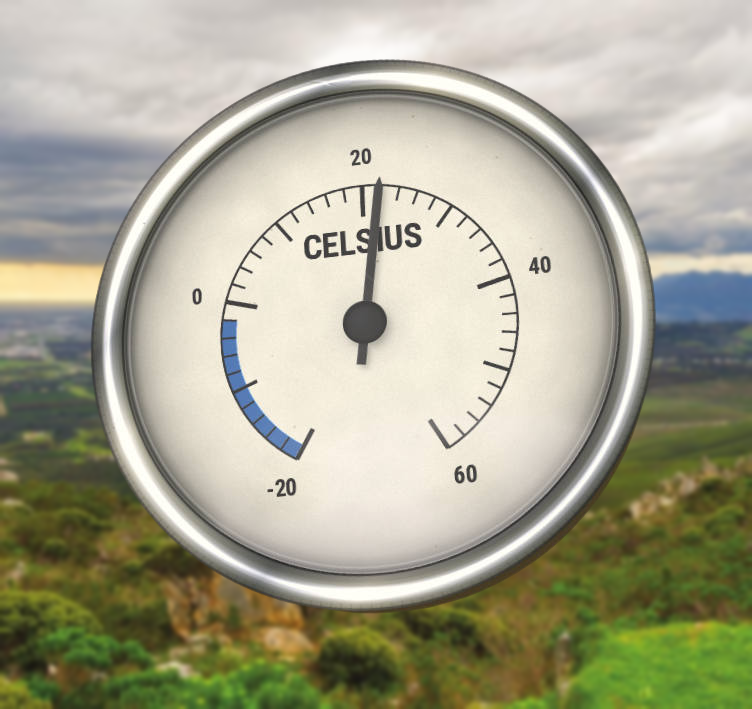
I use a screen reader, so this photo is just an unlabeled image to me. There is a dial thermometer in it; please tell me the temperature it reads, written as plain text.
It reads 22 °C
